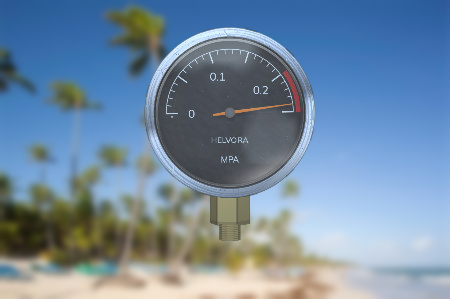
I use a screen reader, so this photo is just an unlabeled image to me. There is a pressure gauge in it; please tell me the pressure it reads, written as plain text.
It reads 0.24 MPa
